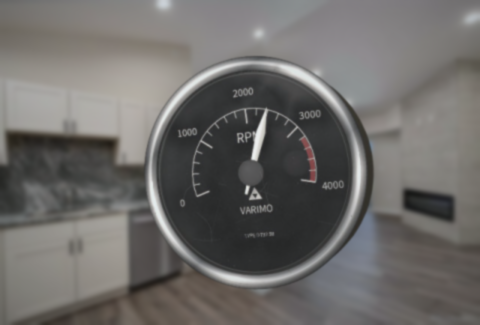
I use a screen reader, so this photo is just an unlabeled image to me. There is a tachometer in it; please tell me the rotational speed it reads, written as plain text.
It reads 2400 rpm
